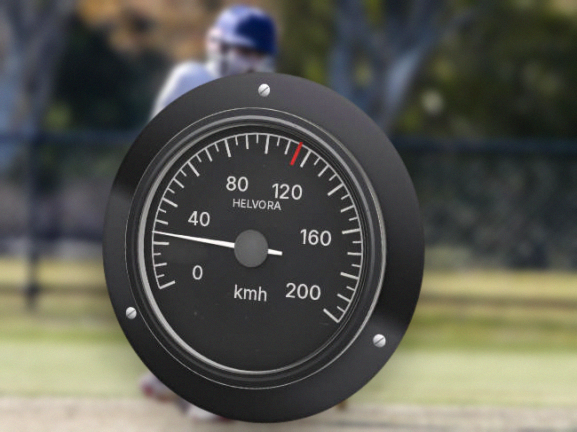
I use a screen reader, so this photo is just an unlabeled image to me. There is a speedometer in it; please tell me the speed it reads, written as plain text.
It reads 25 km/h
